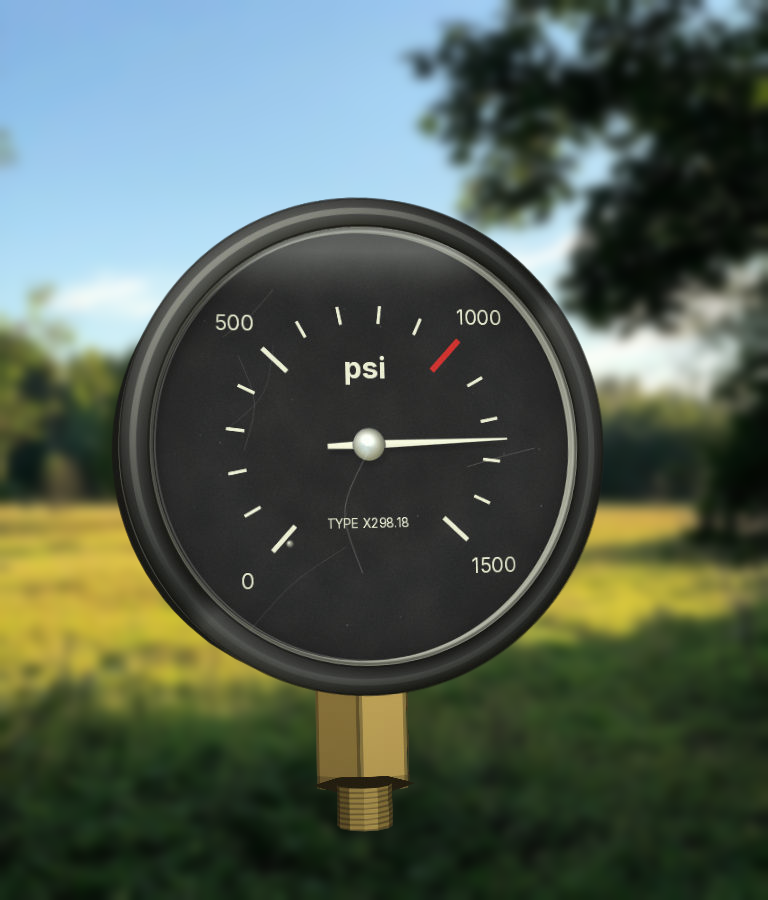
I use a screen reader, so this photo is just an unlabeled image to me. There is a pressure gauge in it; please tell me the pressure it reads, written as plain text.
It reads 1250 psi
